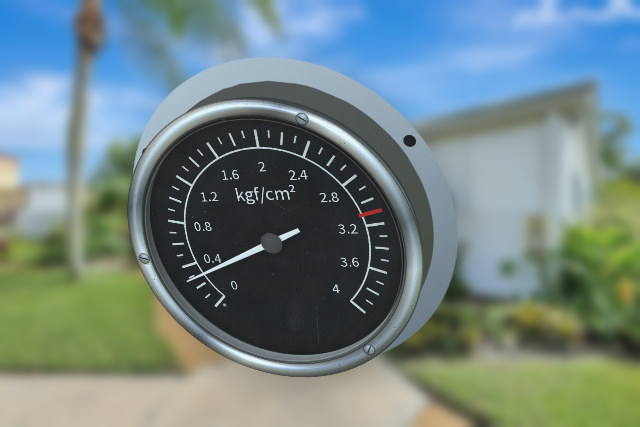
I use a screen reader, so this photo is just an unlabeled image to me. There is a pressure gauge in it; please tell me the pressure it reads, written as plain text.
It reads 0.3 kg/cm²
